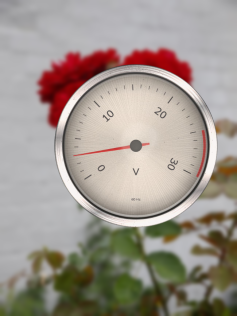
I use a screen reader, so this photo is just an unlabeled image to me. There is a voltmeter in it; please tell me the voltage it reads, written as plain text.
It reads 3 V
